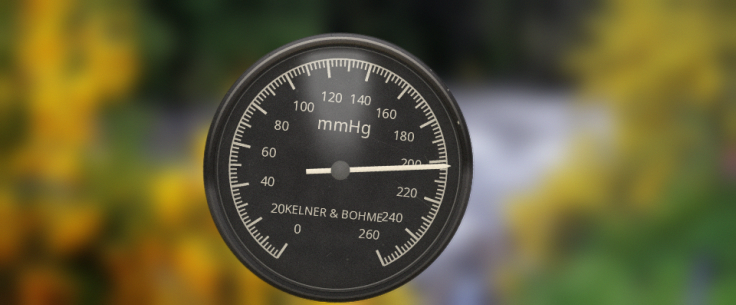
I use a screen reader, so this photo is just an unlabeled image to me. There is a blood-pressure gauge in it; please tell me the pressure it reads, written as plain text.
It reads 202 mmHg
